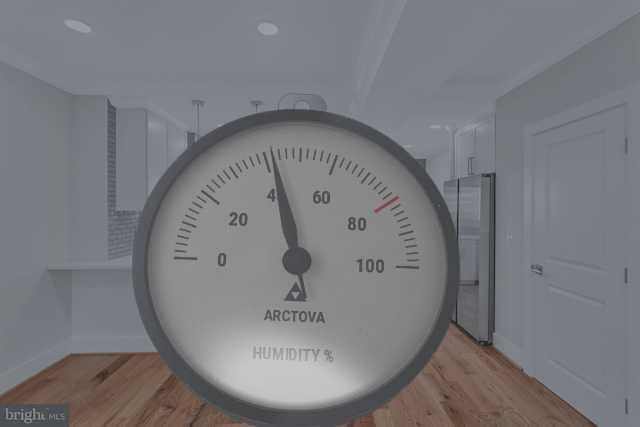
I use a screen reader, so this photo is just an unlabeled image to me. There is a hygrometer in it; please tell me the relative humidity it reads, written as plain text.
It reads 42 %
